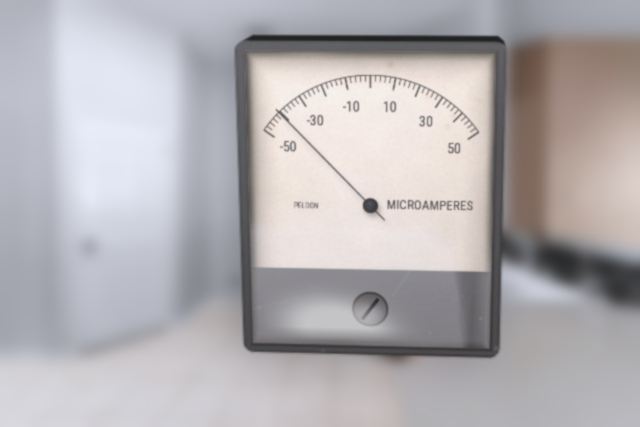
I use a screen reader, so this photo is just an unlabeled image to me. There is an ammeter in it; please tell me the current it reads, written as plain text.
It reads -40 µA
